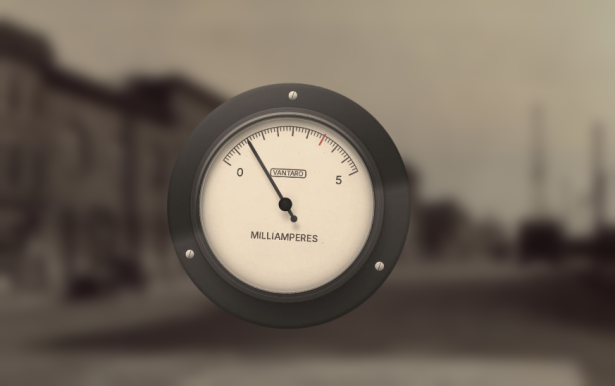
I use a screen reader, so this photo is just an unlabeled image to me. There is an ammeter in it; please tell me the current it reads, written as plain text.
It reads 1 mA
